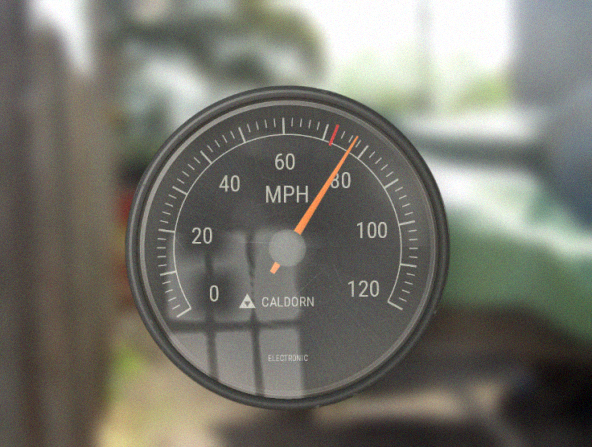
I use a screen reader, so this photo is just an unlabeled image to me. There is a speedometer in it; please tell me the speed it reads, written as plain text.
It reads 77 mph
